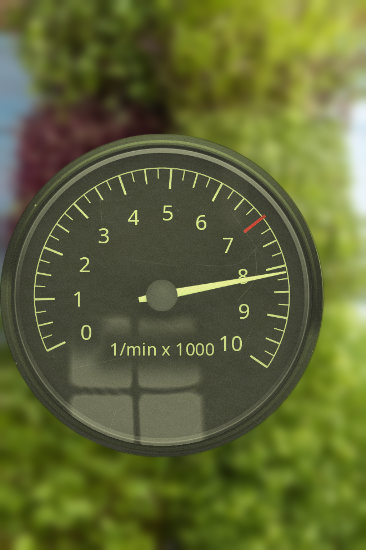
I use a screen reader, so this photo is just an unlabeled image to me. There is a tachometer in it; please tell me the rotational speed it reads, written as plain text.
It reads 8125 rpm
